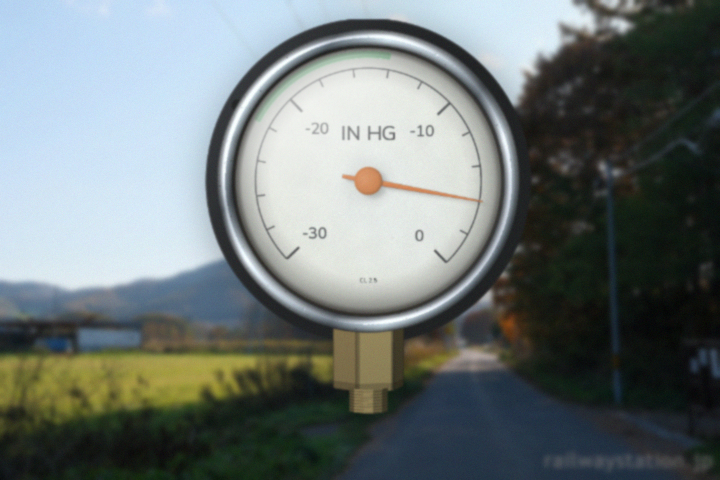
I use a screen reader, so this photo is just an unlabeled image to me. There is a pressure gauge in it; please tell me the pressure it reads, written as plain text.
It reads -4 inHg
